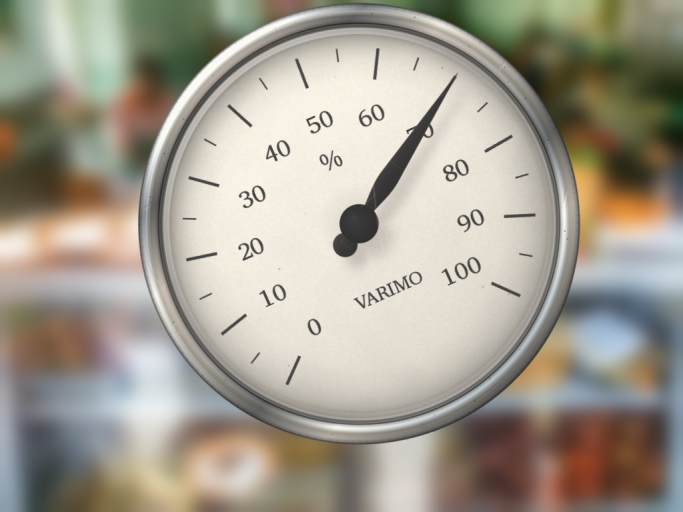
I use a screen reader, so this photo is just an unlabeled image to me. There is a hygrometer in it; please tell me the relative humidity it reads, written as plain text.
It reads 70 %
